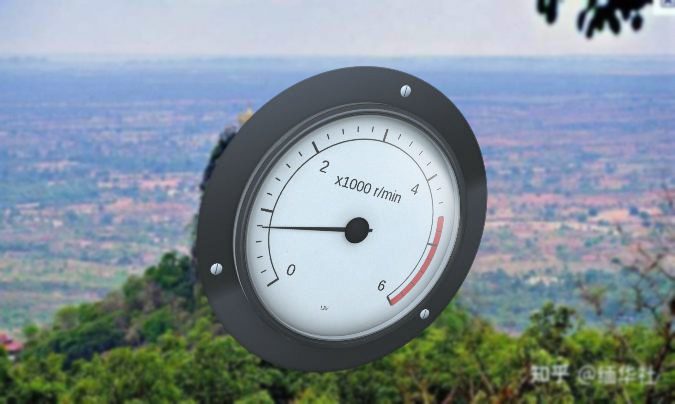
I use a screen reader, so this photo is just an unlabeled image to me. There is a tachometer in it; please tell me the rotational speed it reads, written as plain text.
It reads 800 rpm
